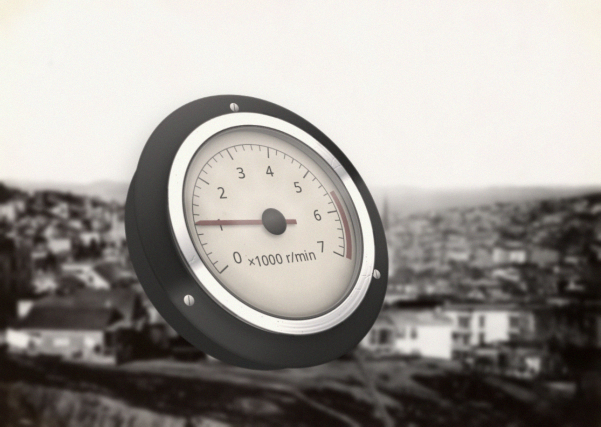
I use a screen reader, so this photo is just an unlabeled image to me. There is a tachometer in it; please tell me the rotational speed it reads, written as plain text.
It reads 1000 rpm
